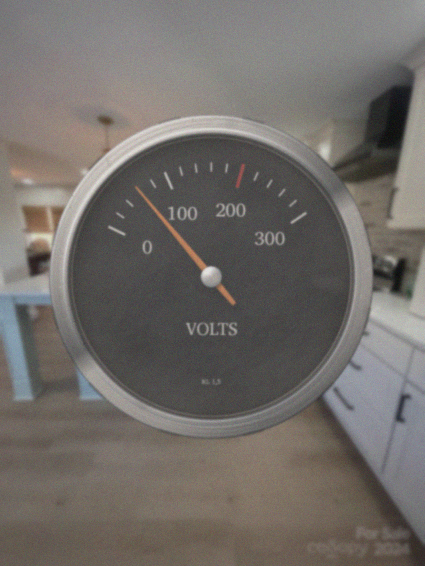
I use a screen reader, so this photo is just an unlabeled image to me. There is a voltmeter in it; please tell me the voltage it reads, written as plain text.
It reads 60 V
